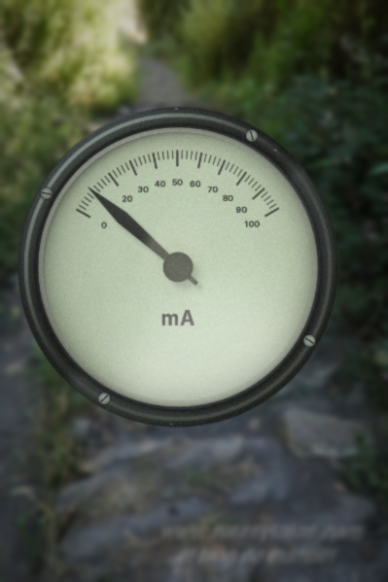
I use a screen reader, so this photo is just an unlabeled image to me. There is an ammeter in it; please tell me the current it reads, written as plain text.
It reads 10 mA
